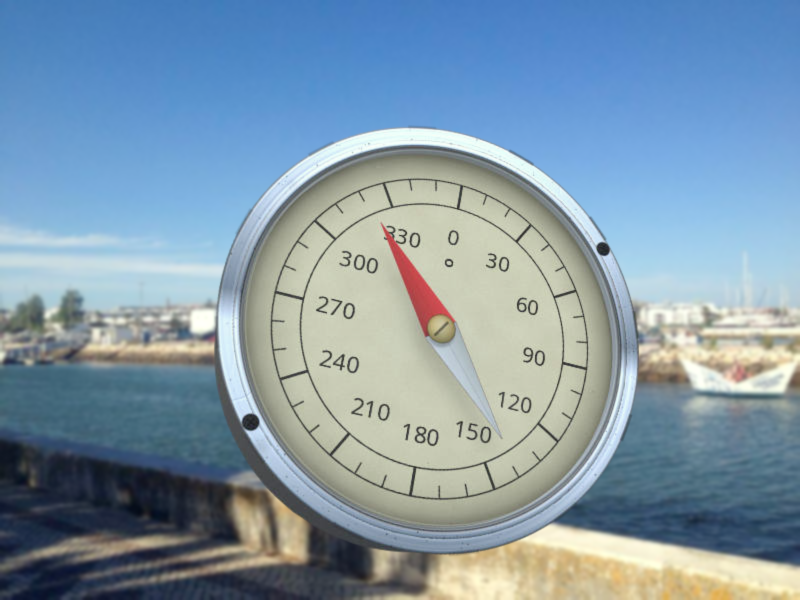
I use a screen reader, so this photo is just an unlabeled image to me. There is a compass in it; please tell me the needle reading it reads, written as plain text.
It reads 320 °
